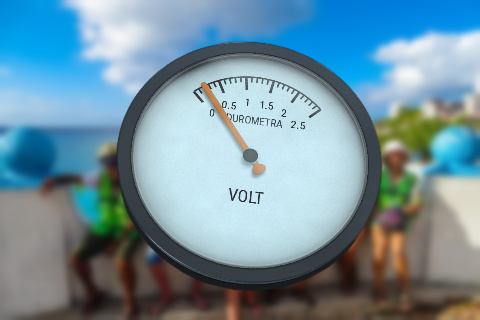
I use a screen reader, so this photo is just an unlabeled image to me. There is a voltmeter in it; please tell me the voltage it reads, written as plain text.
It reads 0.2 V
